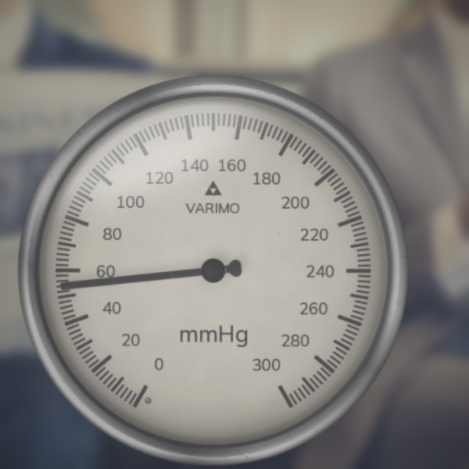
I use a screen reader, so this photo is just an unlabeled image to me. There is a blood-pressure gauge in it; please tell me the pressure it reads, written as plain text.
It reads 54 mmHg
